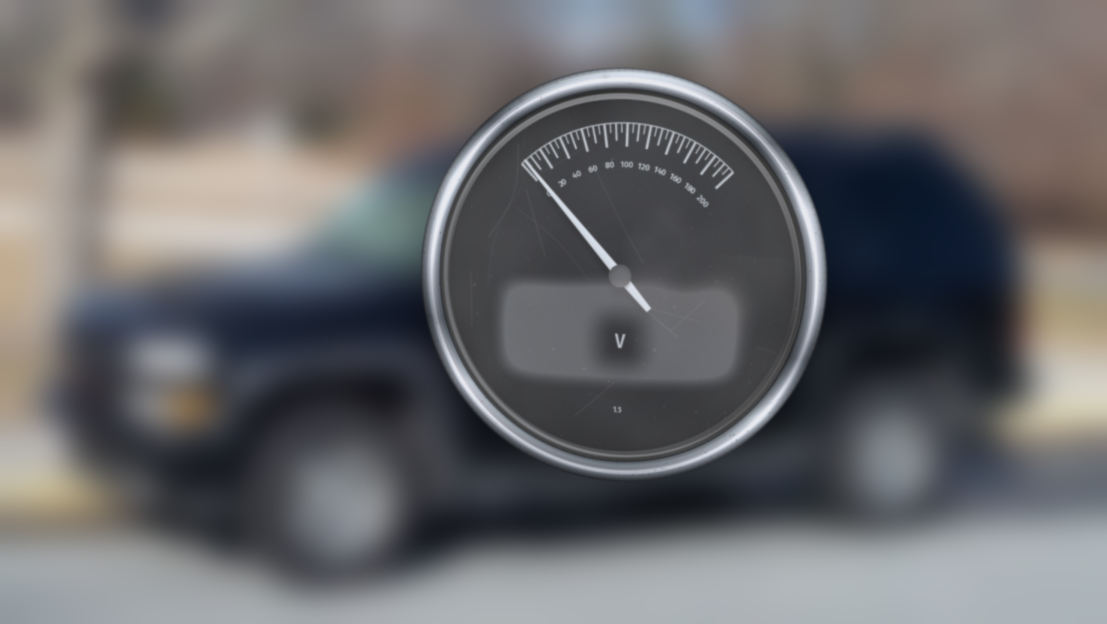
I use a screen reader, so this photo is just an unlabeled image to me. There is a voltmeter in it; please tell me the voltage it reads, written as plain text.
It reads 5 V
